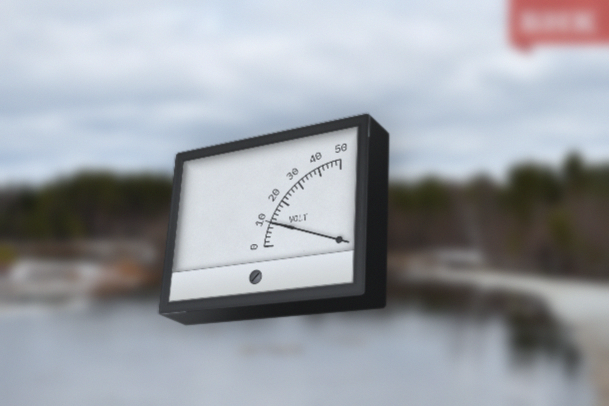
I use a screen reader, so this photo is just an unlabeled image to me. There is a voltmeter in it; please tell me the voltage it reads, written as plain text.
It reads 10 V
